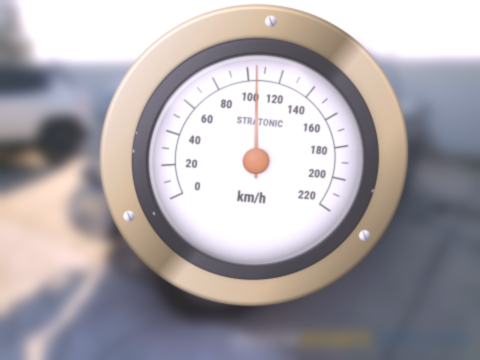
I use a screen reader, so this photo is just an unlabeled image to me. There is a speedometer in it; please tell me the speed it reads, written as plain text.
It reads 105 km/h
